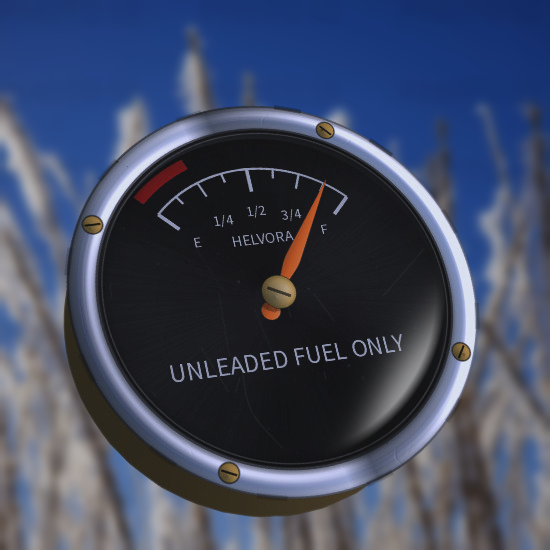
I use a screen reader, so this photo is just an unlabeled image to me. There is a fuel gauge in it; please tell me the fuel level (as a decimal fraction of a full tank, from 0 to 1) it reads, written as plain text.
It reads 0.875
